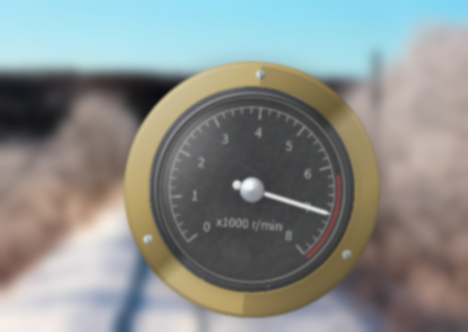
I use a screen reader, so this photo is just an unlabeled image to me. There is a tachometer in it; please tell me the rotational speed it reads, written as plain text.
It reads 7000 rpm
